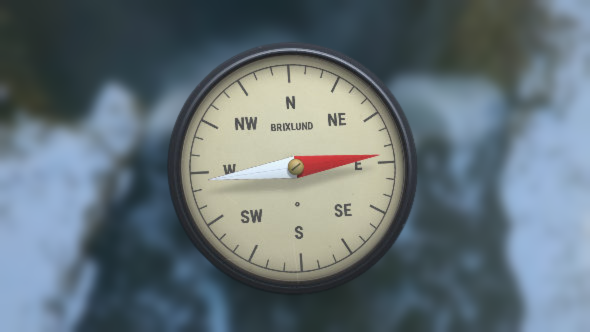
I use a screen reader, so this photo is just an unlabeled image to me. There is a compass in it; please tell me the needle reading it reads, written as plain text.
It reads 85 °
